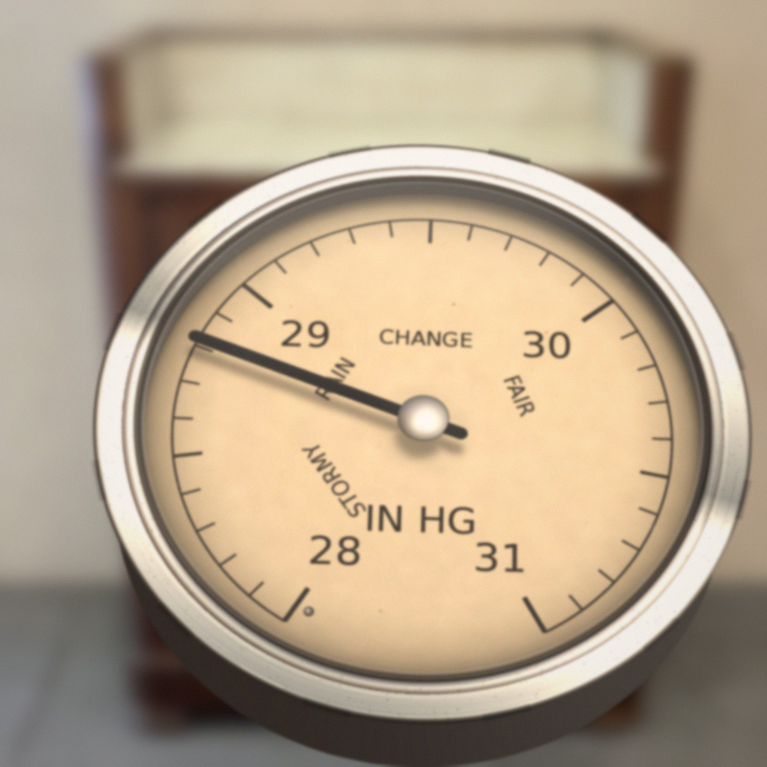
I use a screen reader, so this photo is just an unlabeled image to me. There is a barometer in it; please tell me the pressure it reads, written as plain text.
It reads 28.8 inHg
